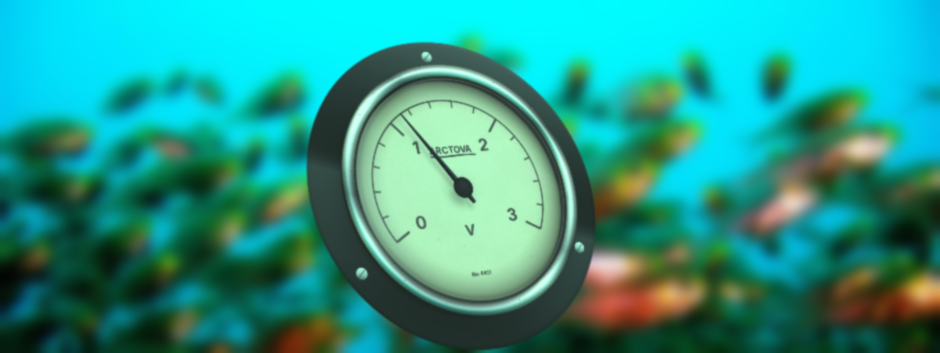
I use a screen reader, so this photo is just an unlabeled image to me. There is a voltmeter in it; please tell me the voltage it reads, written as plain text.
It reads 1.1 V
